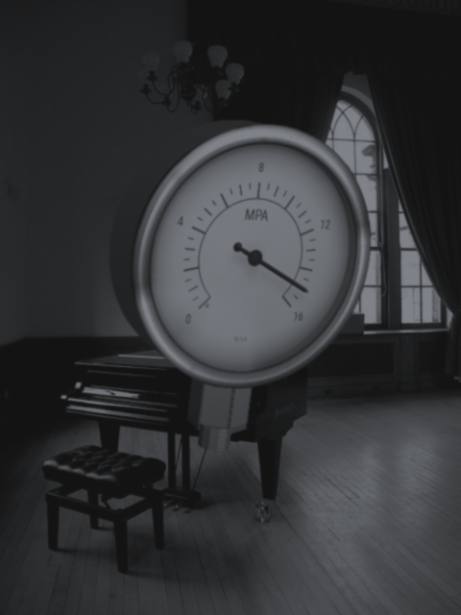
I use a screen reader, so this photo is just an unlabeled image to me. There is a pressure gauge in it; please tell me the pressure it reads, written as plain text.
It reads 15 MPa
